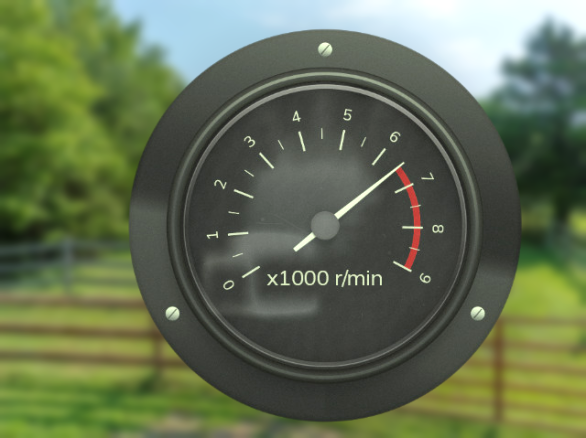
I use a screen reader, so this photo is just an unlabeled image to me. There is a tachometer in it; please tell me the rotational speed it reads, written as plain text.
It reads 6500 rpm
